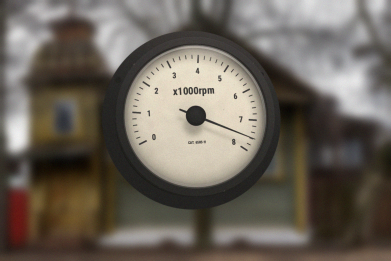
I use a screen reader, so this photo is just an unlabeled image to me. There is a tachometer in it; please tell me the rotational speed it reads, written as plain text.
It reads 7600 rpm
